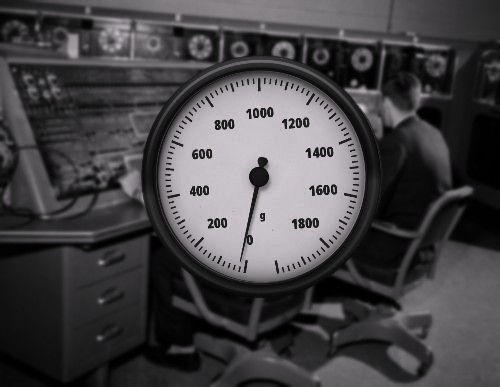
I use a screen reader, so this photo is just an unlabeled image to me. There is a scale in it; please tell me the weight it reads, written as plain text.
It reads 20 g
